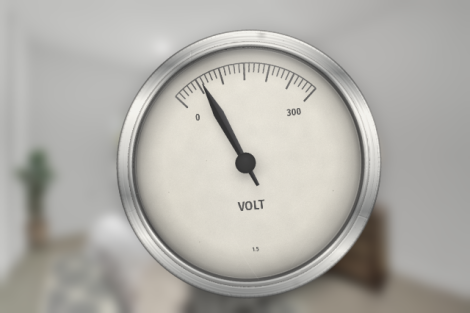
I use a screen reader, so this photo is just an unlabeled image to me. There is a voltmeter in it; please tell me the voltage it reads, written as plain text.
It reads 60 V
